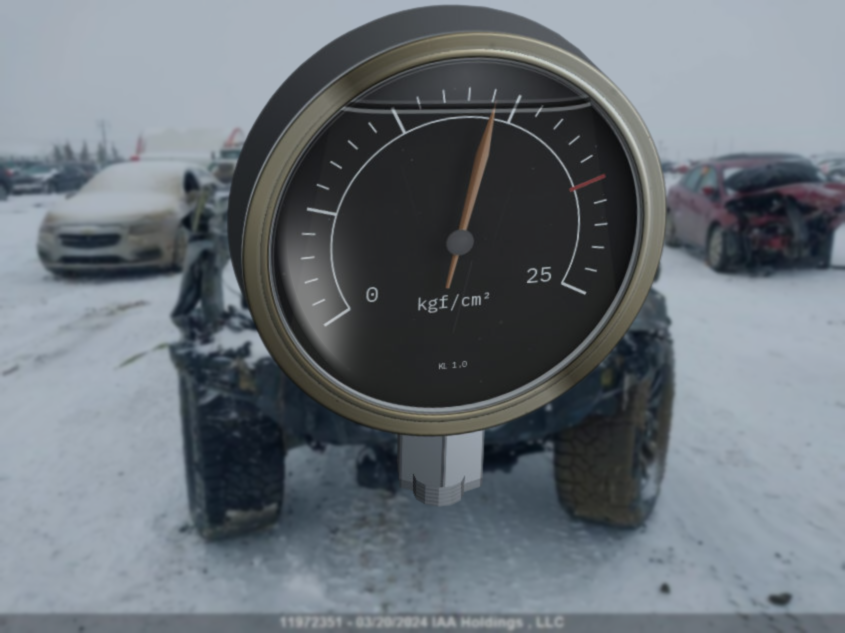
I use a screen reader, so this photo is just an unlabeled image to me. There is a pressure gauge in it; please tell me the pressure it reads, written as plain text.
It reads 14 kg/cm²
